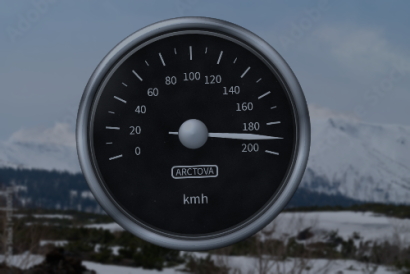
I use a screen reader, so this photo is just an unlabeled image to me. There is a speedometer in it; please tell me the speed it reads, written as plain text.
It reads 190 km/h
